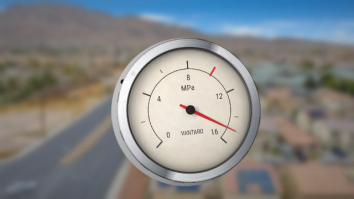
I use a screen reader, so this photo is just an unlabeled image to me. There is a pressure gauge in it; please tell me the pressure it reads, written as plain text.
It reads 15 MPa
